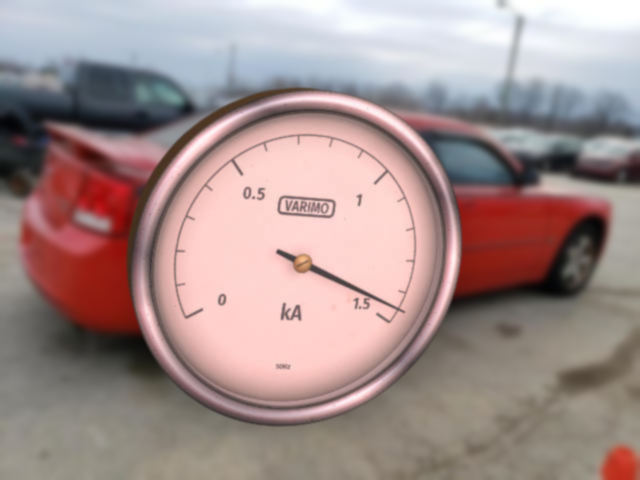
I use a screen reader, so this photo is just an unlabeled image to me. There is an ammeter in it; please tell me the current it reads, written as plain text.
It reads 1.45 kA
